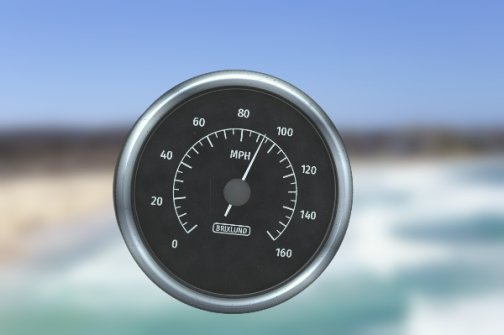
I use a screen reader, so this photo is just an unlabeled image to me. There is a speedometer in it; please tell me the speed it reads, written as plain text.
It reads 92.5 mph
